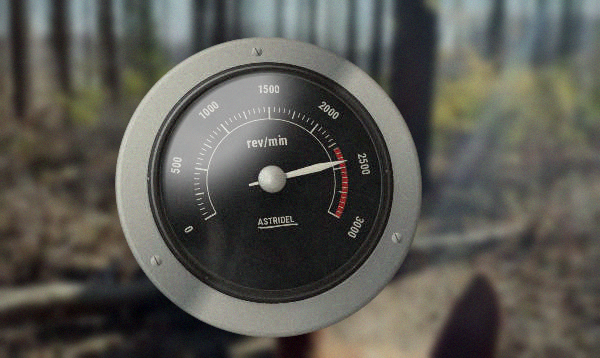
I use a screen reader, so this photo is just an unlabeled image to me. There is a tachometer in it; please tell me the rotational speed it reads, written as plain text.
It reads 2450 rpm
